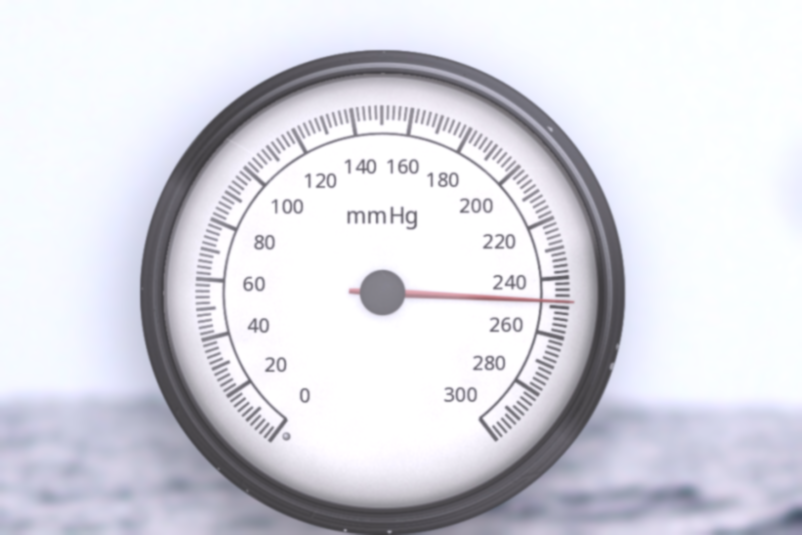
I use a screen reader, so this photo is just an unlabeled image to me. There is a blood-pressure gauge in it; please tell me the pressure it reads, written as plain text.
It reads 248 mmHg
